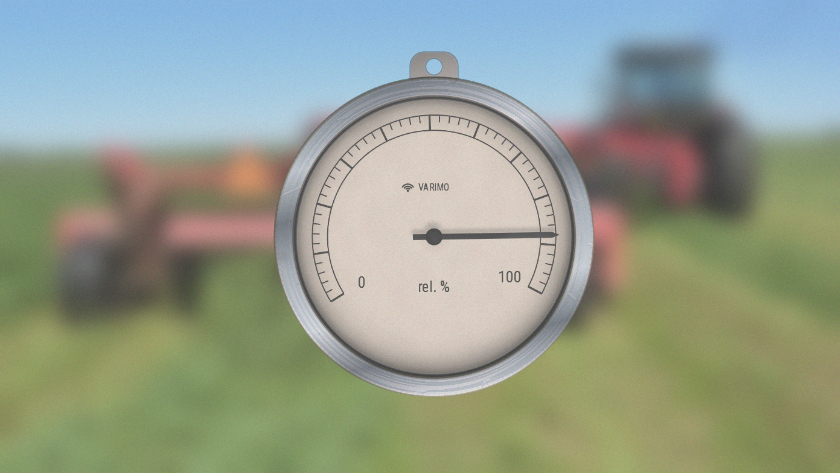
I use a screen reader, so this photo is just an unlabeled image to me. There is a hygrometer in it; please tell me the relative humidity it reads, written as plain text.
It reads 88 %
